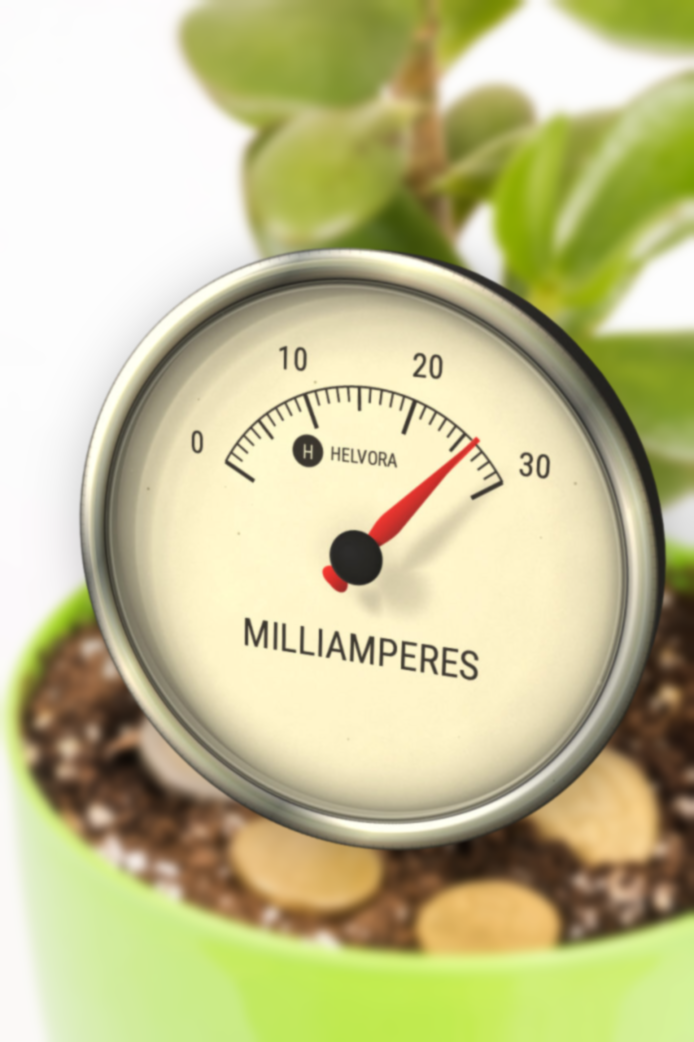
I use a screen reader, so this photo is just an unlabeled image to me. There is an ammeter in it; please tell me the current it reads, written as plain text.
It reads 26 mA
